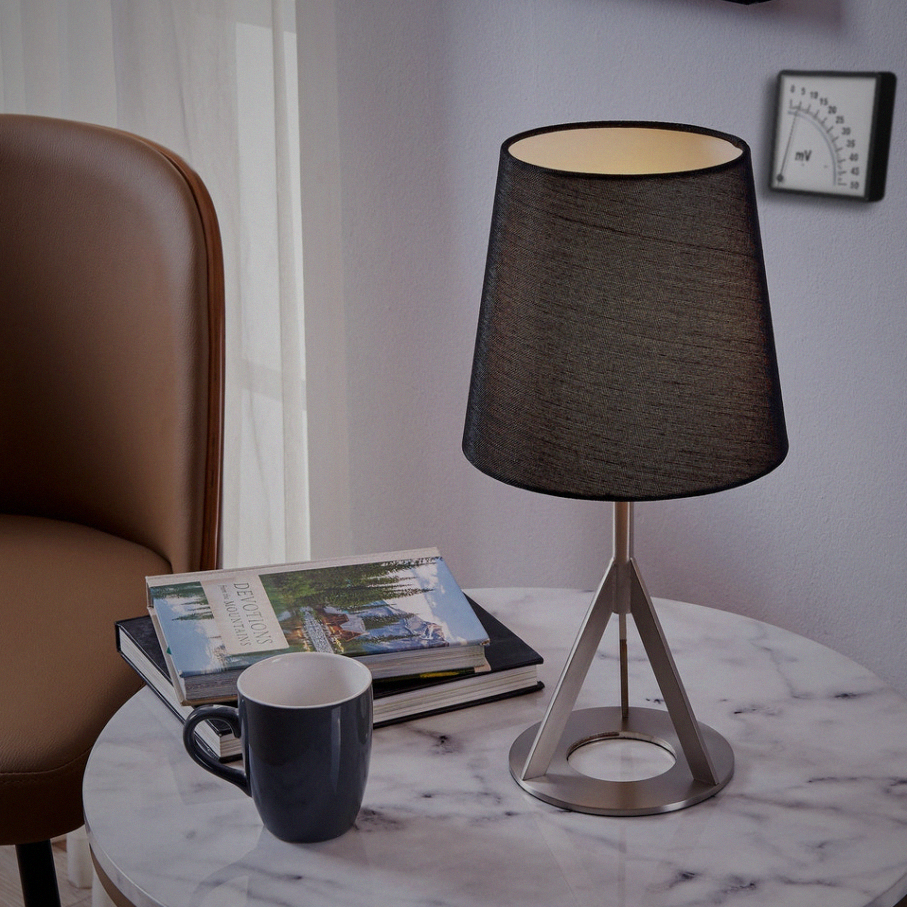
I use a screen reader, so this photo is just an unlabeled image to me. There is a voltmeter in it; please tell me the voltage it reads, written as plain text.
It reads 5 mV
